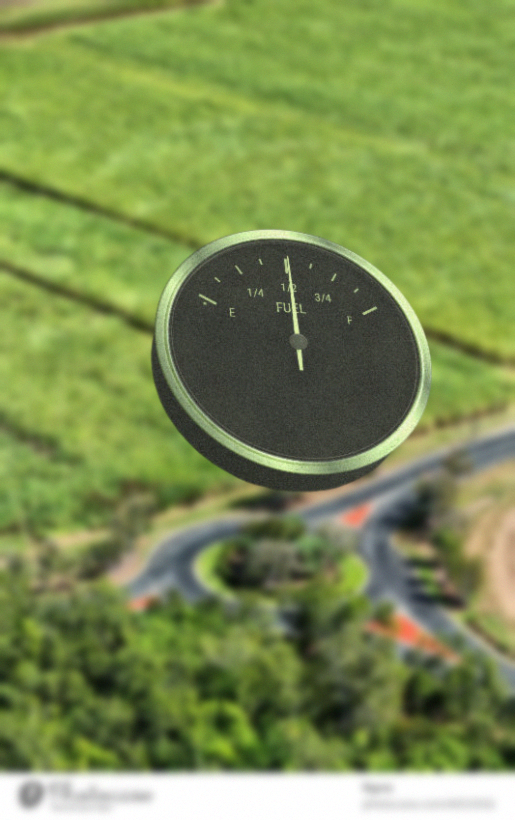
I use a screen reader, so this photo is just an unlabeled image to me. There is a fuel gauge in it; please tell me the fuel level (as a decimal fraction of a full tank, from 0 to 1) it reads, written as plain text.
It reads 0.5
